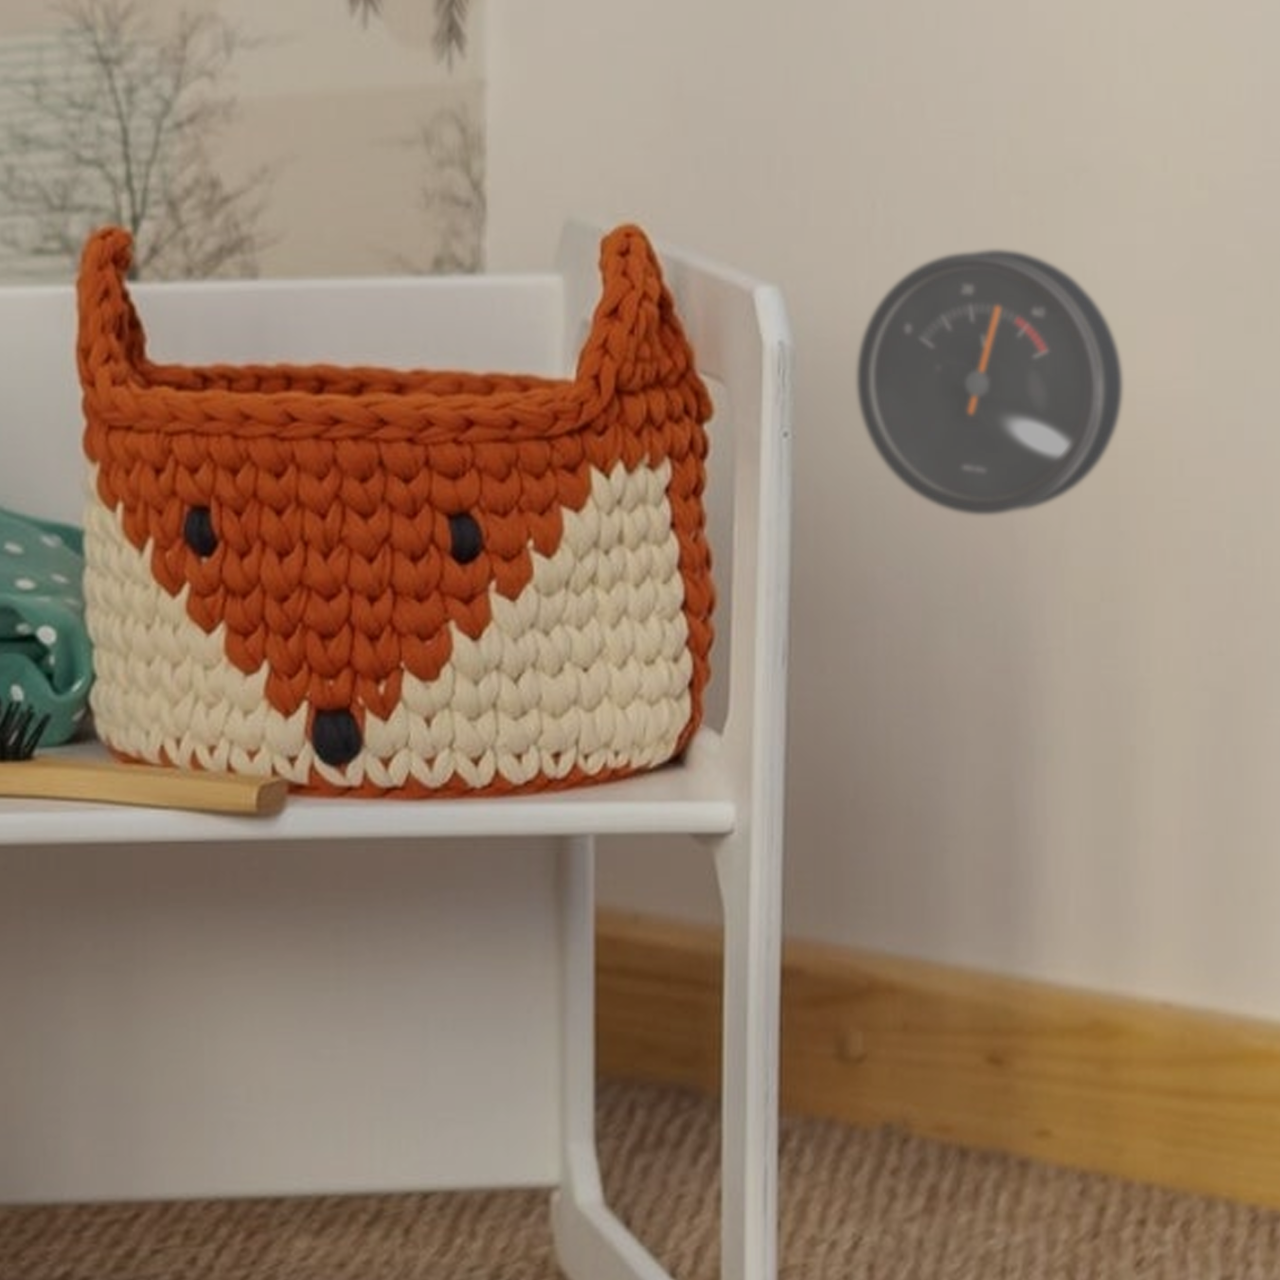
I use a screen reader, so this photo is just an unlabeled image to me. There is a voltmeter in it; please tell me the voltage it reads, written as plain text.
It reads 30 V
